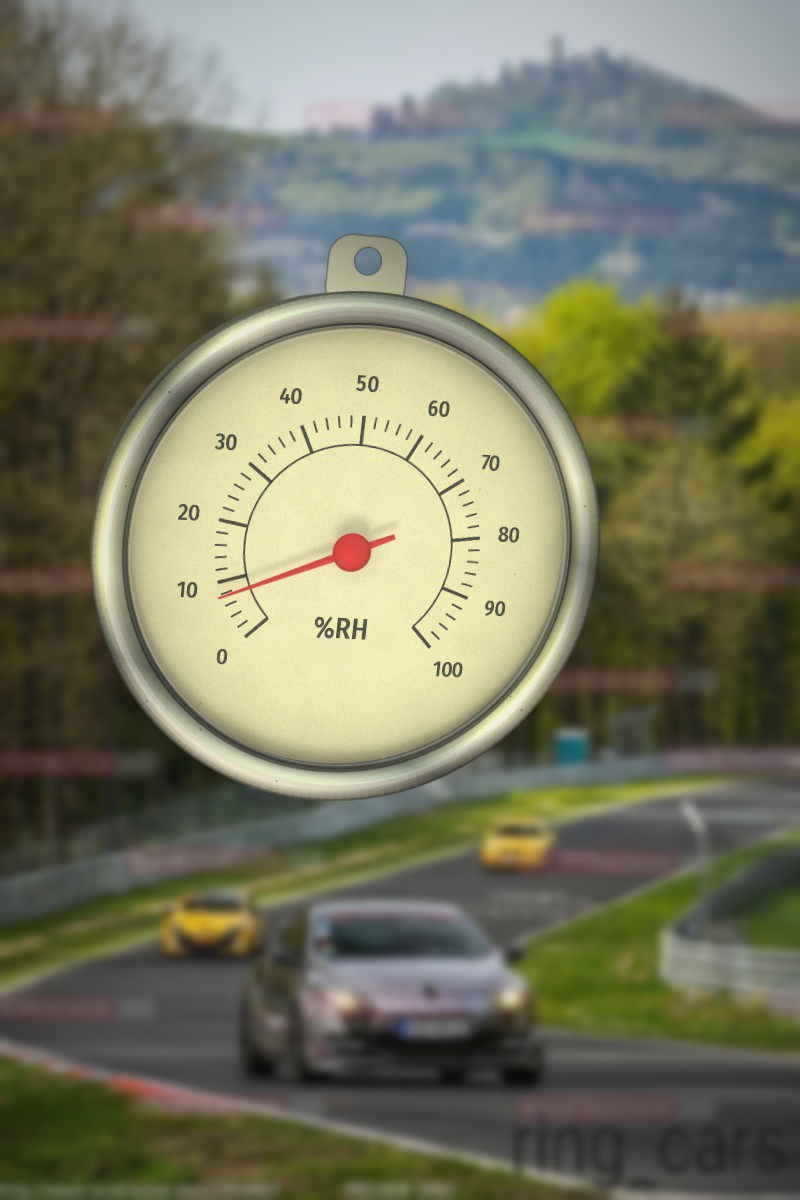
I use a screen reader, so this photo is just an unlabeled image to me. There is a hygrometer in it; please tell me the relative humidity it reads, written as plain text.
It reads 8 %
